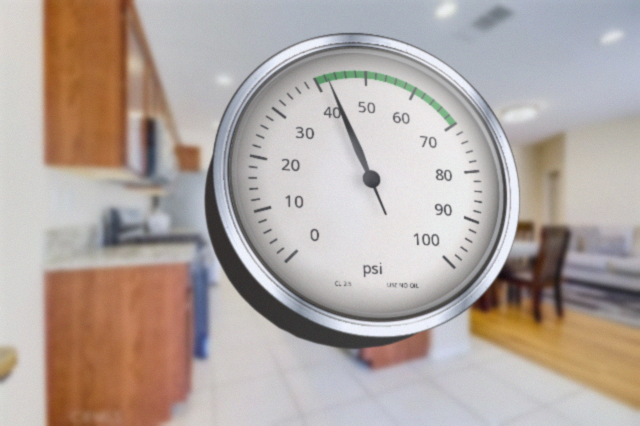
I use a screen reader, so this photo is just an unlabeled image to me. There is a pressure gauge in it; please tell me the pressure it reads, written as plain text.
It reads 42 psi
